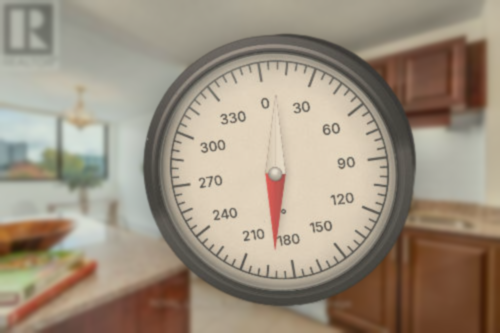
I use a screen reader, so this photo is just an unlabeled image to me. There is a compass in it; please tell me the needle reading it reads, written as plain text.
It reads 190 °
